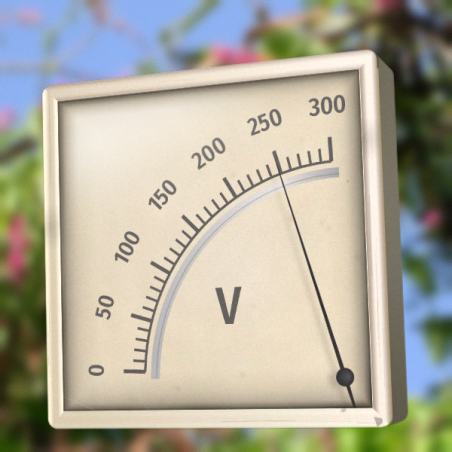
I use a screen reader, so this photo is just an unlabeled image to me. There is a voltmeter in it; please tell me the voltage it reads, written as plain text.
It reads 250 V
